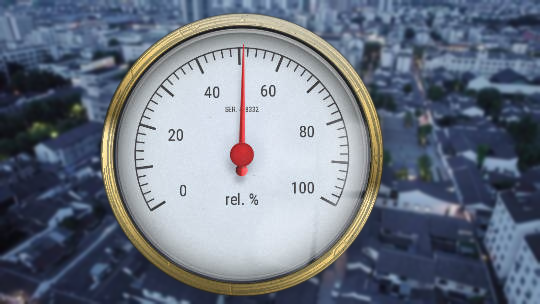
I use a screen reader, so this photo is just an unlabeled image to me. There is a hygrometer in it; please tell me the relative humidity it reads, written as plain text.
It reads 51 %
